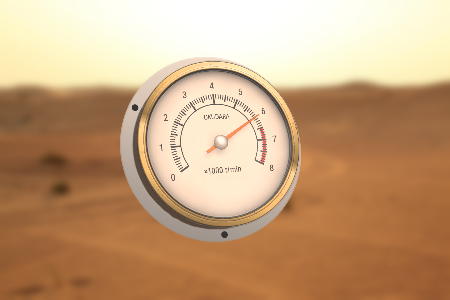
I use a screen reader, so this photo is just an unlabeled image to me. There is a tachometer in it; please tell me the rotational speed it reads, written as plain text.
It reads 6000 rpm
